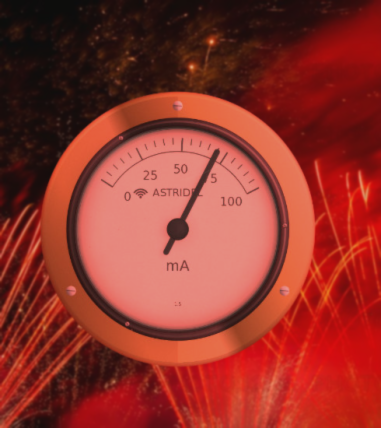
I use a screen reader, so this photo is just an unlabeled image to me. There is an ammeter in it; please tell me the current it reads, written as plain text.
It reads 70 mA
